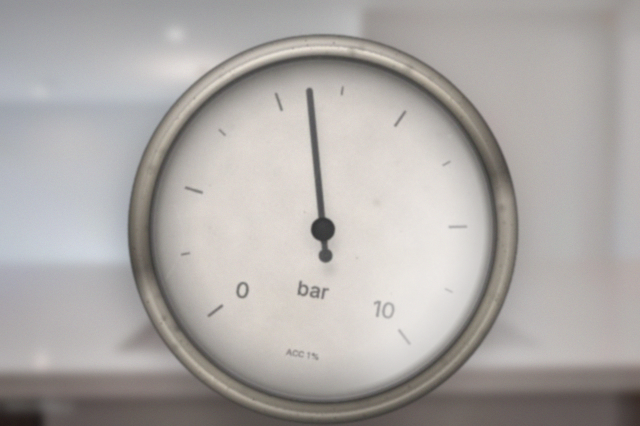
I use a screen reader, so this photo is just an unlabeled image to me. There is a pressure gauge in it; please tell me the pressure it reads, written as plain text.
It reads 4.5 bar
